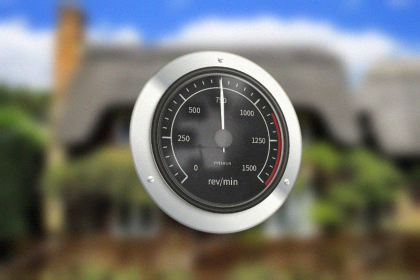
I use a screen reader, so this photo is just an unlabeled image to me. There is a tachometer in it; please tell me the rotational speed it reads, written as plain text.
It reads 750 rpm
